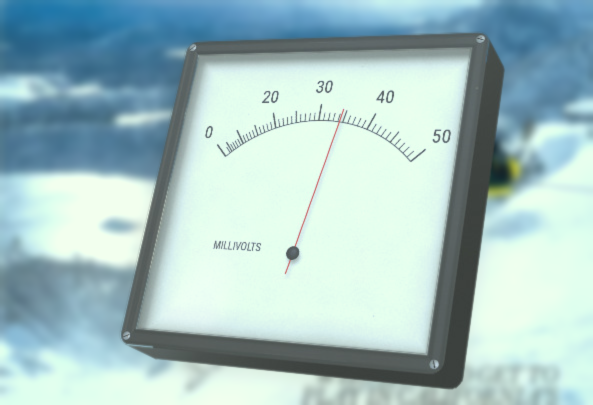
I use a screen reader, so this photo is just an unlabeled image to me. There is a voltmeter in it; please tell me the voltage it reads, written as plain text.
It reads 35 mV
